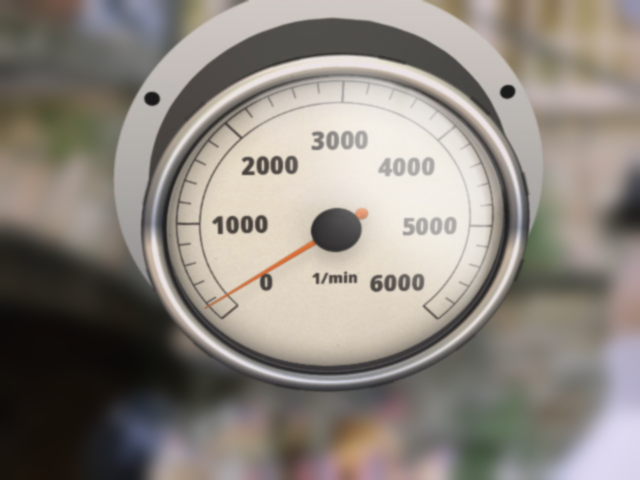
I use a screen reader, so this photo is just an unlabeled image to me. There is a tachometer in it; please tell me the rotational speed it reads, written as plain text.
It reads 200 rpm
